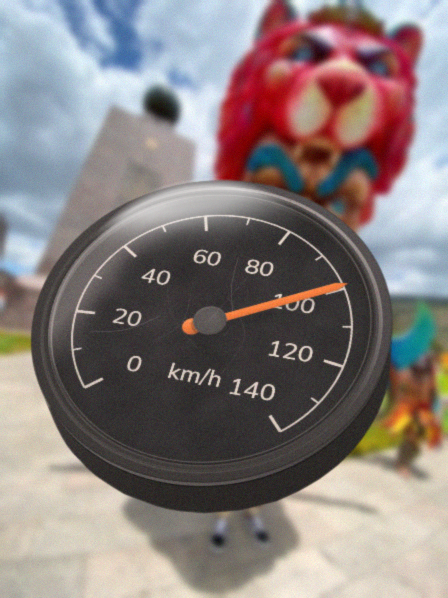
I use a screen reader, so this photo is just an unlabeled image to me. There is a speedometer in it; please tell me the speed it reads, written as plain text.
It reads 100 km/h
